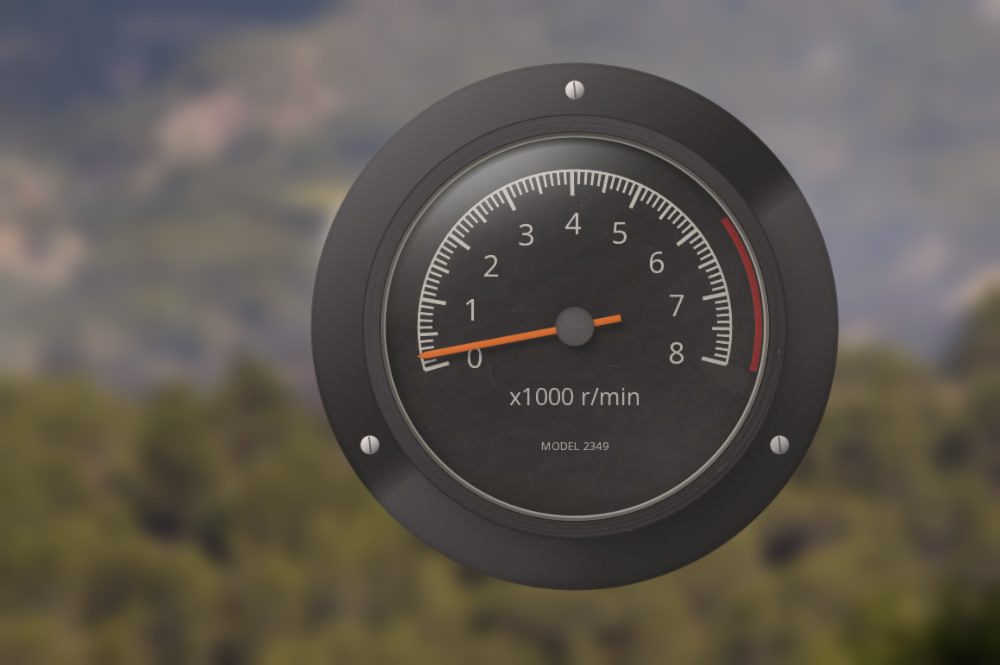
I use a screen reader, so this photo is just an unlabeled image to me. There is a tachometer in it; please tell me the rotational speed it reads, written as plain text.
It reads 200 rpm
